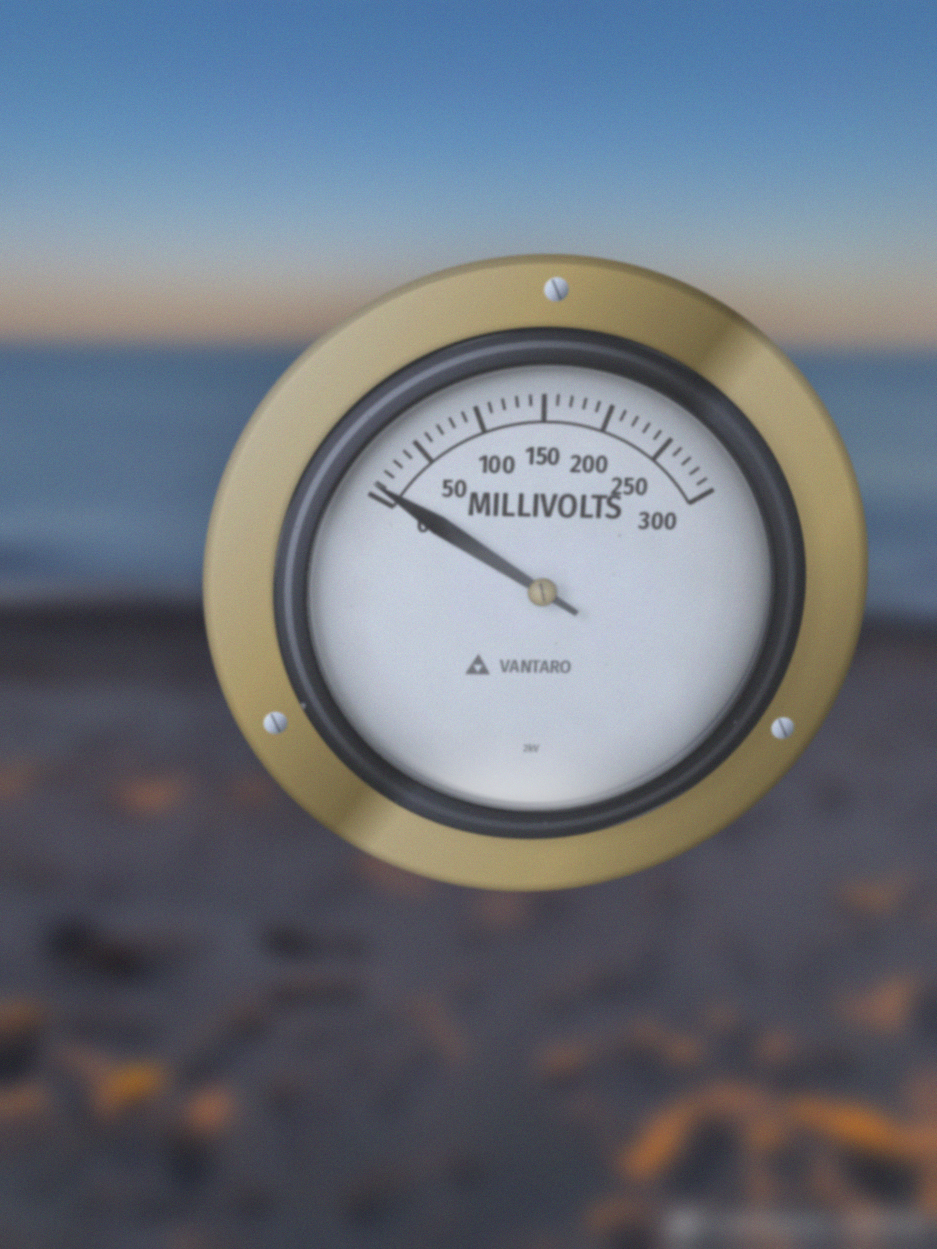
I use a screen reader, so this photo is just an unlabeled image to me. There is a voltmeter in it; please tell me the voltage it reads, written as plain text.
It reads 10 mV
